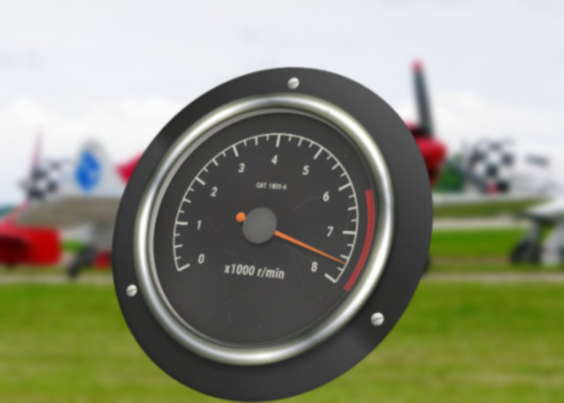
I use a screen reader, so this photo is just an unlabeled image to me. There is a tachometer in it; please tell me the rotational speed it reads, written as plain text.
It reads 7625 rpm
